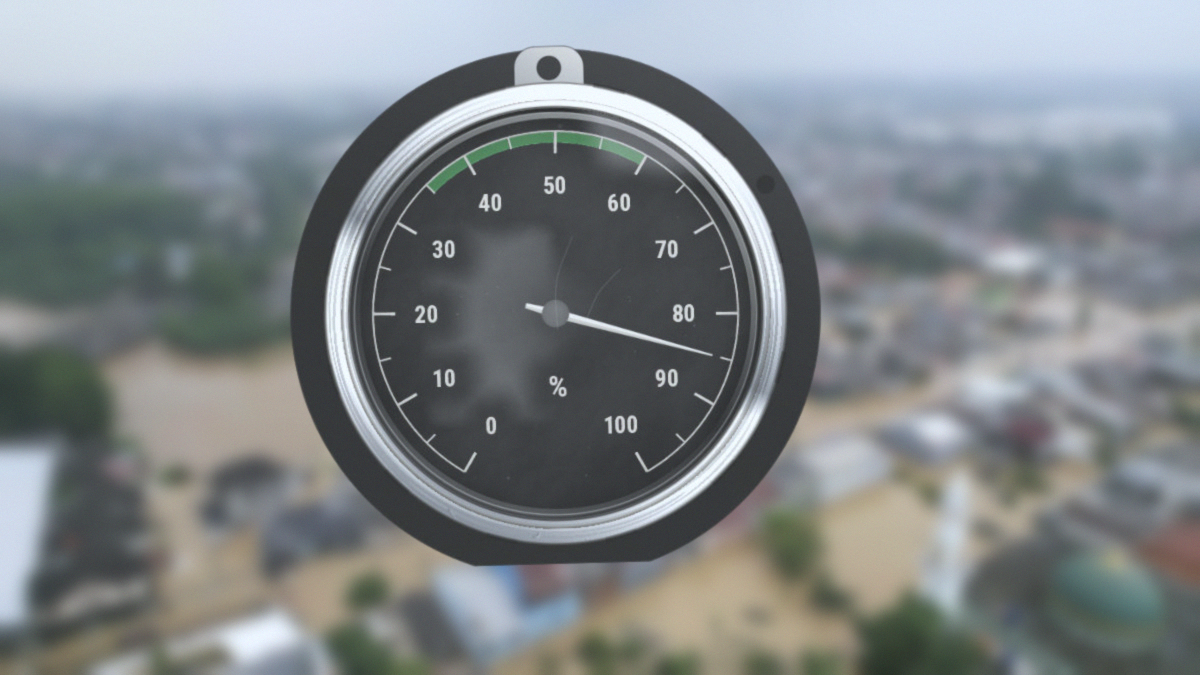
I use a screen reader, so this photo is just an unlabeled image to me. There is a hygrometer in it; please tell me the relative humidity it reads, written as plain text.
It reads 85 %
